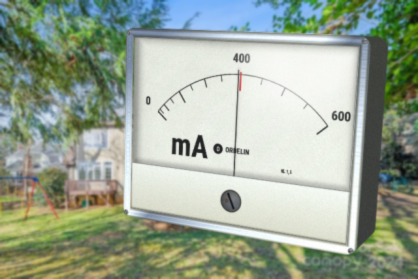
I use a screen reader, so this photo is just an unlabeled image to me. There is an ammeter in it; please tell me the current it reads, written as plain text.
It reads 400 mA
